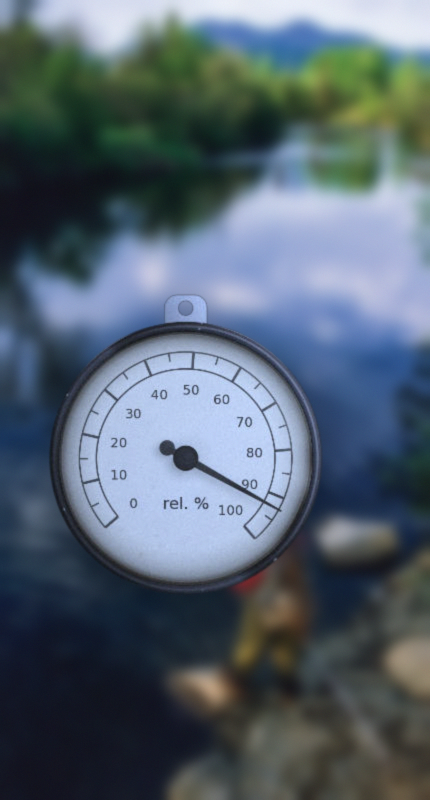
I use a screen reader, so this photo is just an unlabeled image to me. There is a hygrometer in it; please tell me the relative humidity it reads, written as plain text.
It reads 92.5 %
